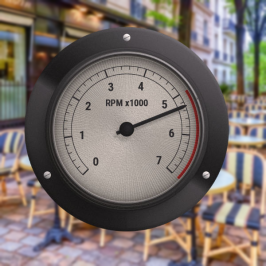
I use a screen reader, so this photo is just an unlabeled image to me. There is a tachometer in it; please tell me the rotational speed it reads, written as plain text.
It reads 5300 rpm
